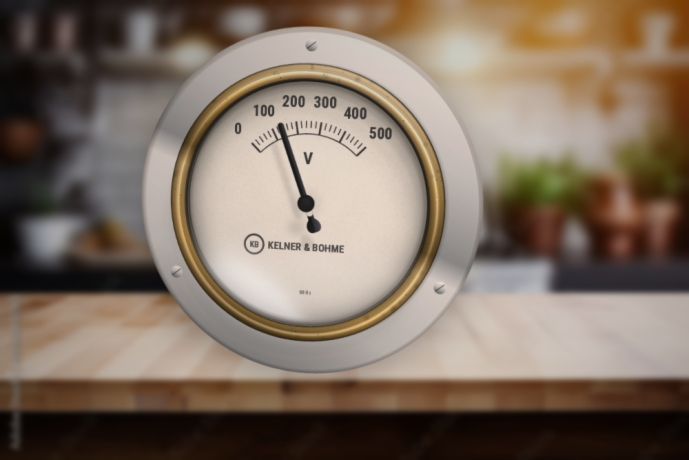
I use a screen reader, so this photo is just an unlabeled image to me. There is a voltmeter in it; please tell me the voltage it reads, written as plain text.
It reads 140 V
